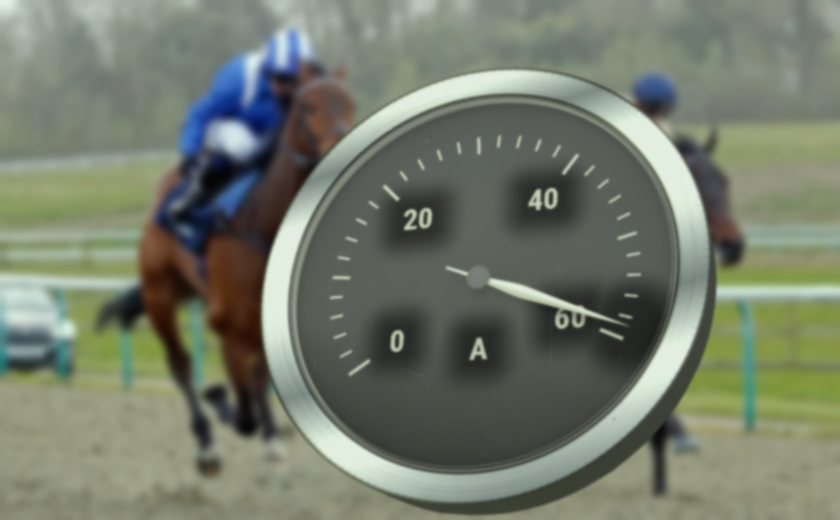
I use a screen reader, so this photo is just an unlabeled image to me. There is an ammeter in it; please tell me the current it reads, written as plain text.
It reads 59 A
